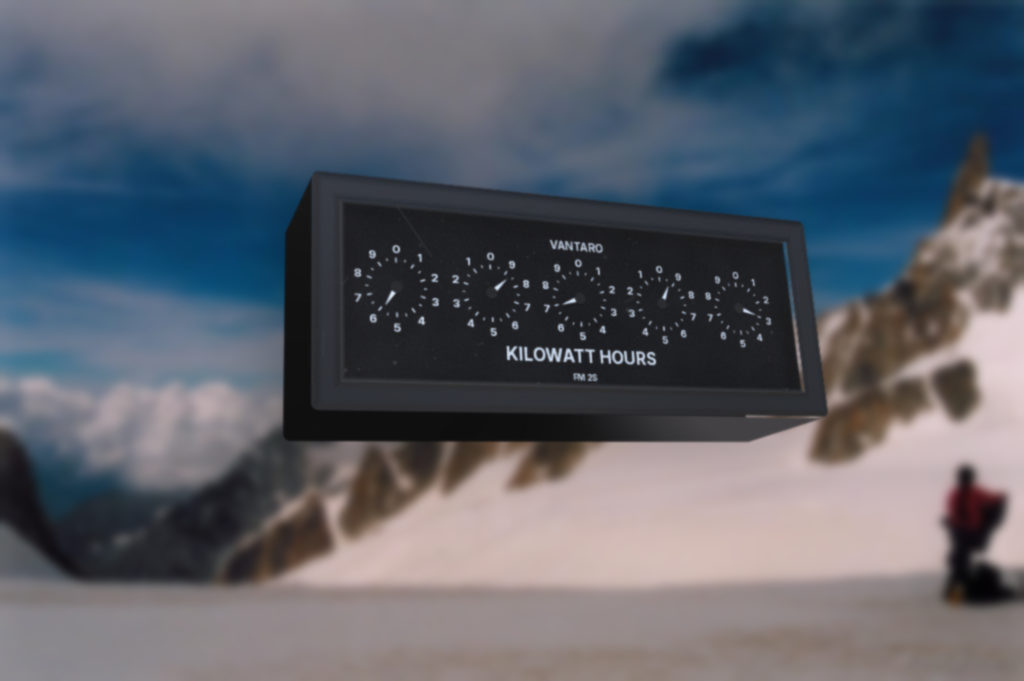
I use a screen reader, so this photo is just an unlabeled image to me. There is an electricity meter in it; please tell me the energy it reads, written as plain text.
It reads 58693 kWh
